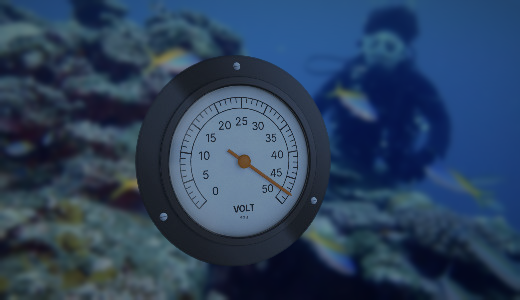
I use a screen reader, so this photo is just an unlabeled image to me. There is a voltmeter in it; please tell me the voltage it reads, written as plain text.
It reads 48 V
